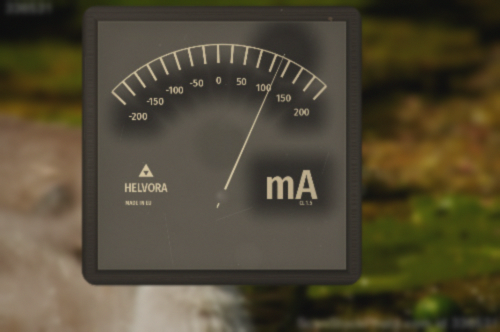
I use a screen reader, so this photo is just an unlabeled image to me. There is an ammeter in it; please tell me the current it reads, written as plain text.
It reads 112.5 mA
